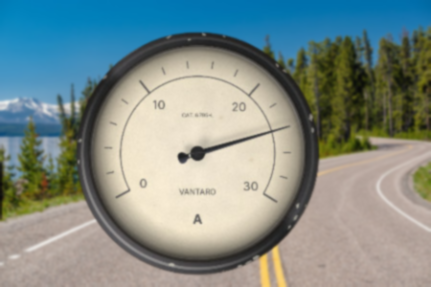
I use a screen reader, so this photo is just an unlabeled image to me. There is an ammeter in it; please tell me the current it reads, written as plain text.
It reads 24 A
